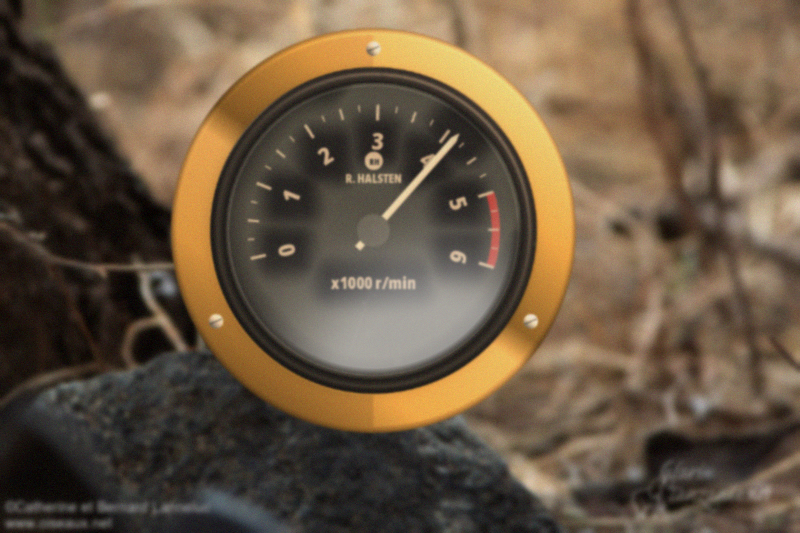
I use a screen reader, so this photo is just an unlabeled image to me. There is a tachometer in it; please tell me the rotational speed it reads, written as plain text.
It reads 4125 rpm
